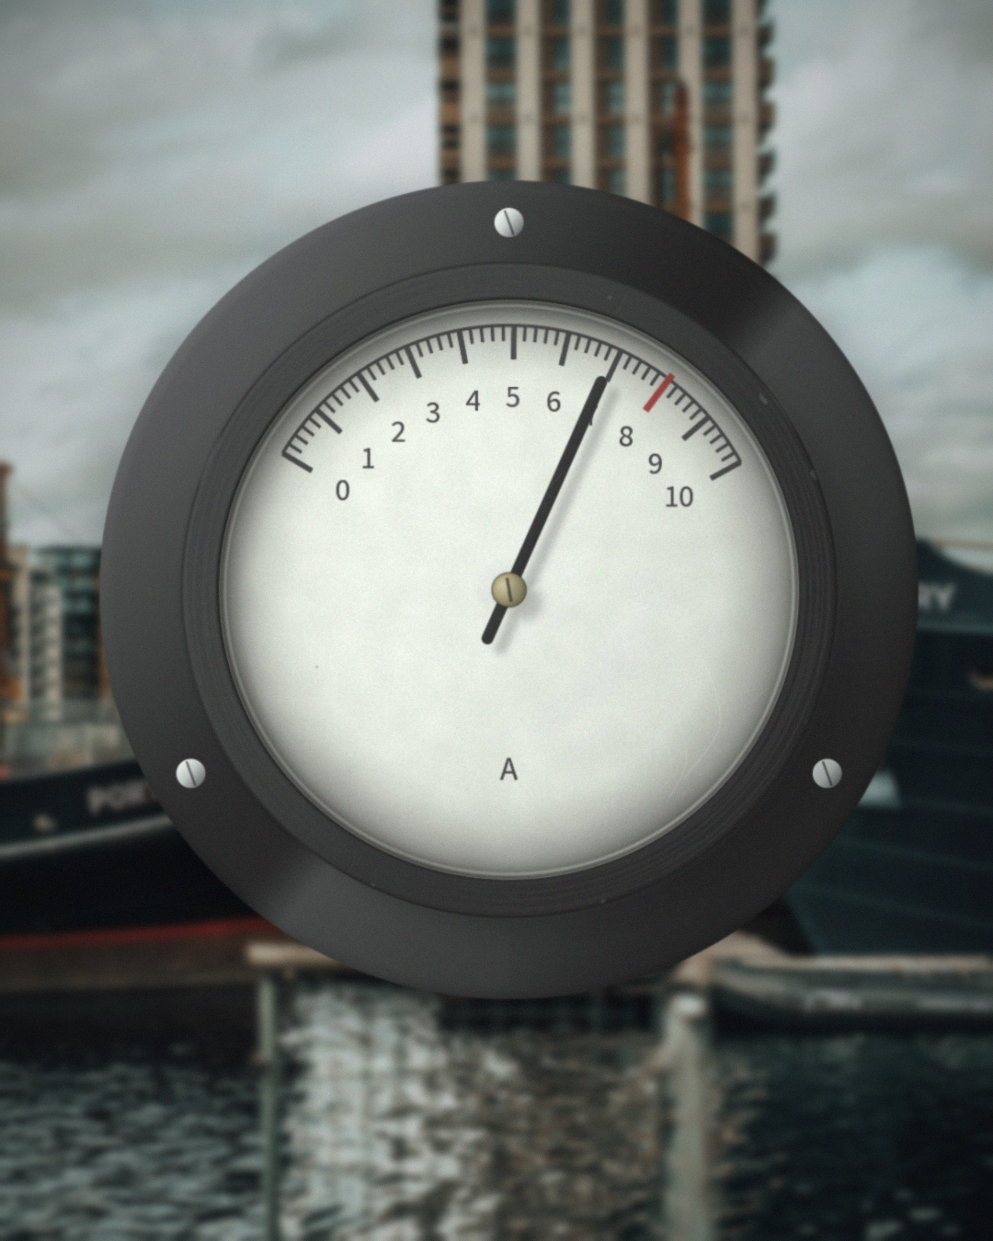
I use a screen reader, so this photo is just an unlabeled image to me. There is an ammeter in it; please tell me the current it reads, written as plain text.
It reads 6.9 A
